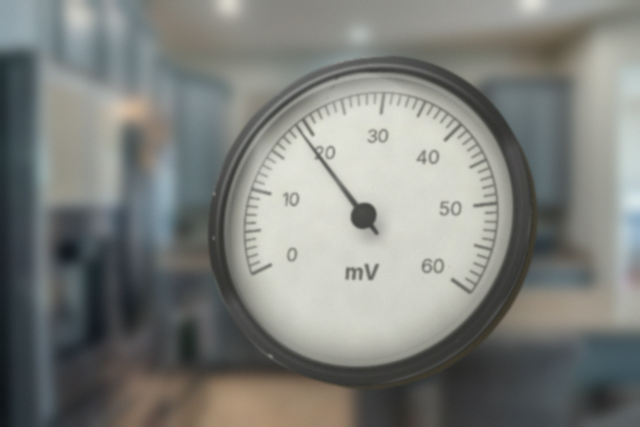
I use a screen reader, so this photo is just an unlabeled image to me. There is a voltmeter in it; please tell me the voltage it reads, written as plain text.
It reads 19 mV
